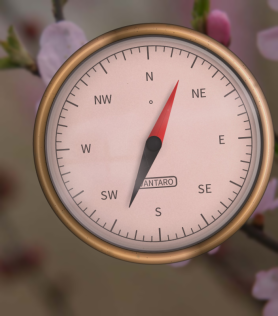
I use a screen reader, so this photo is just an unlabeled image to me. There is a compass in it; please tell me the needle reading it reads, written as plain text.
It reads 25 °
